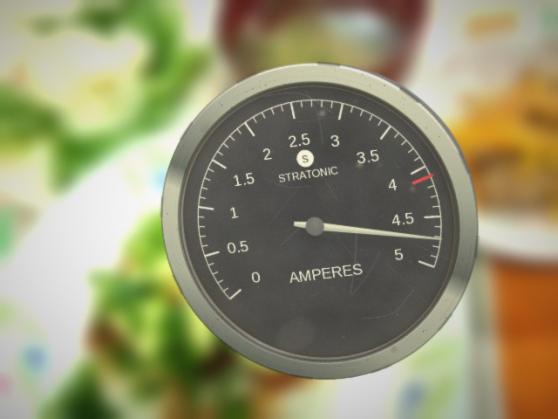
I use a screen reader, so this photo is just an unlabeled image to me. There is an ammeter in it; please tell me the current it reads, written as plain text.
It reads 4.7 A
